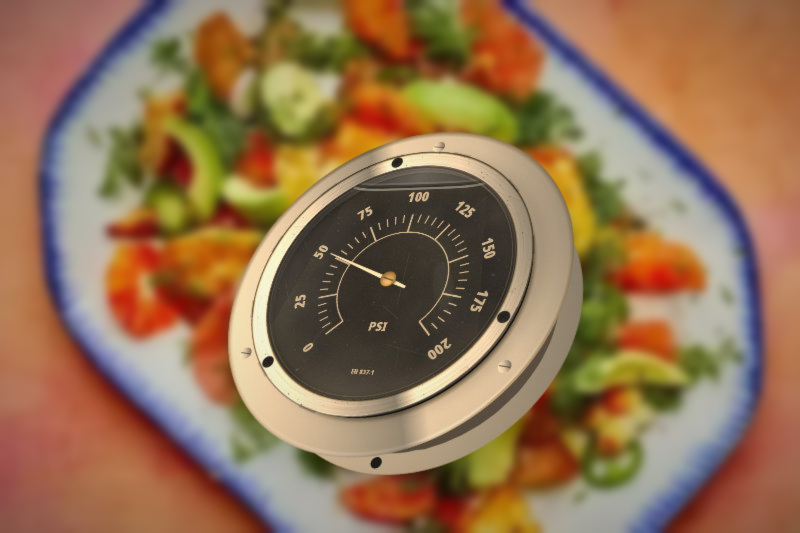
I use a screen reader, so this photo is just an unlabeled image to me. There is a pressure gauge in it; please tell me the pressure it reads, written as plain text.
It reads 50 psi
